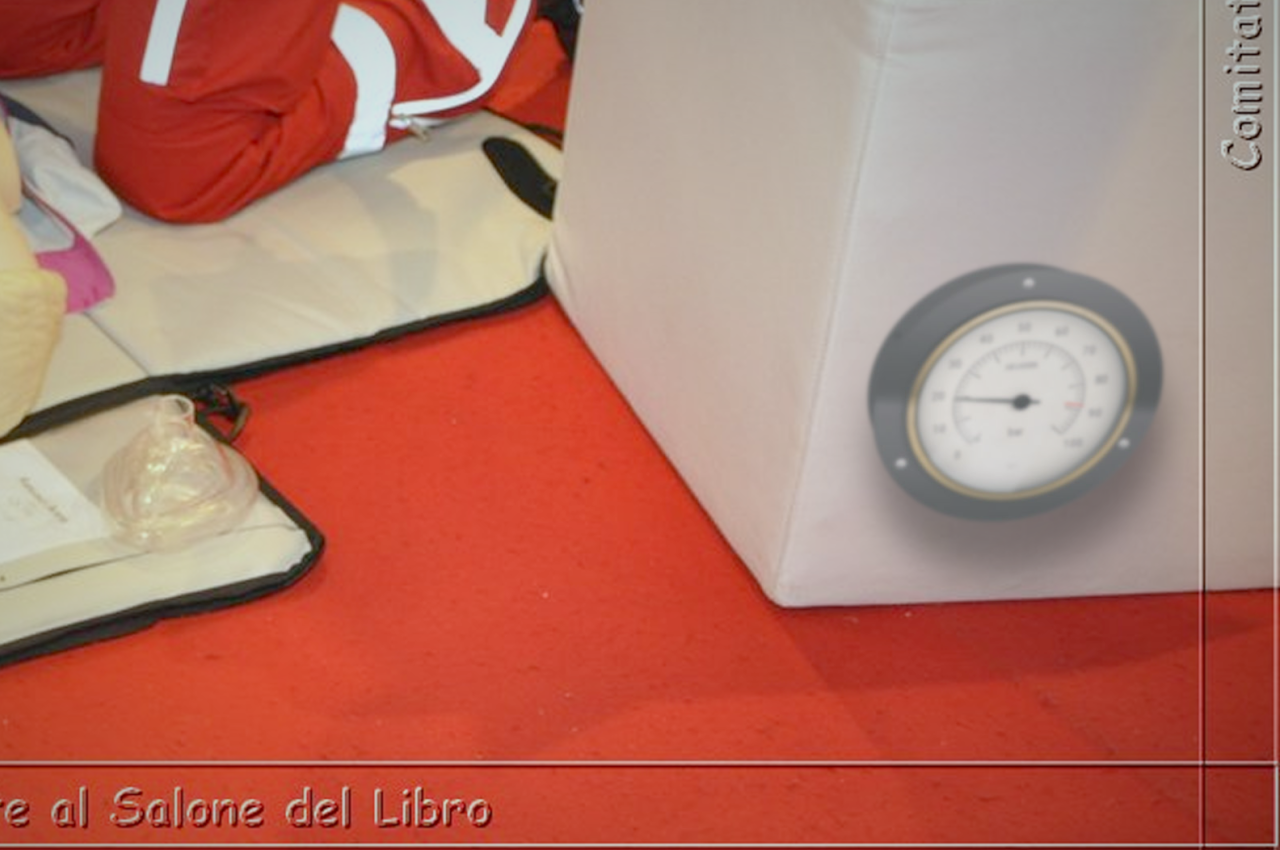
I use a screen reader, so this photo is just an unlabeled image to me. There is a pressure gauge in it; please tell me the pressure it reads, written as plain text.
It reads 20 bar
